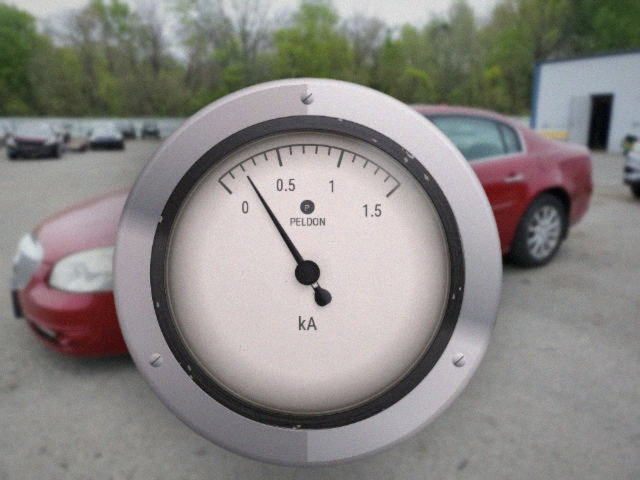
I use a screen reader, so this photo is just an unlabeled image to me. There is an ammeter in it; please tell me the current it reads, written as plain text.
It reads 0.2 kA
